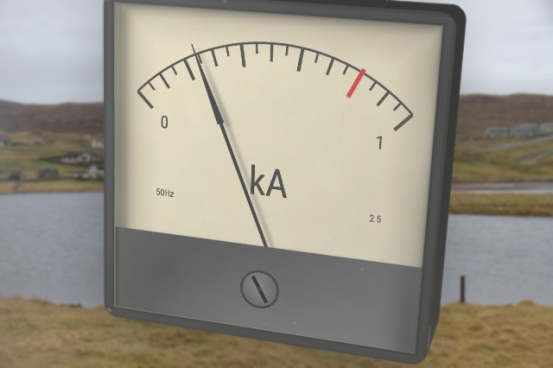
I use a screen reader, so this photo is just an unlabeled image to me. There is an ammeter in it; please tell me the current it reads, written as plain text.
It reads 0.25 kA
